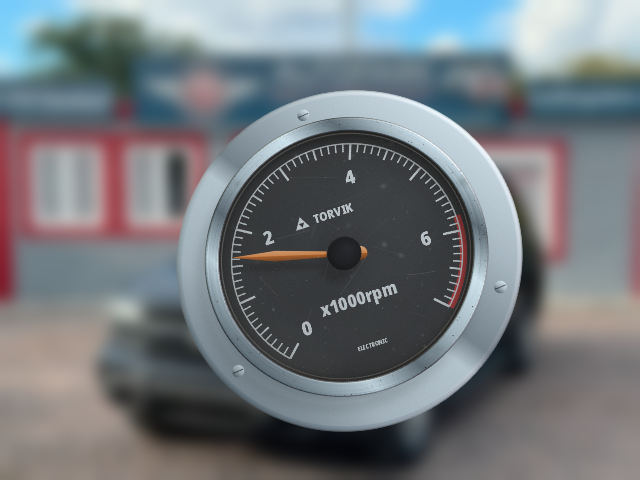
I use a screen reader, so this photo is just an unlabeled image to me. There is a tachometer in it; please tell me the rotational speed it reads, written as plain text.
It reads 1600 rpm
